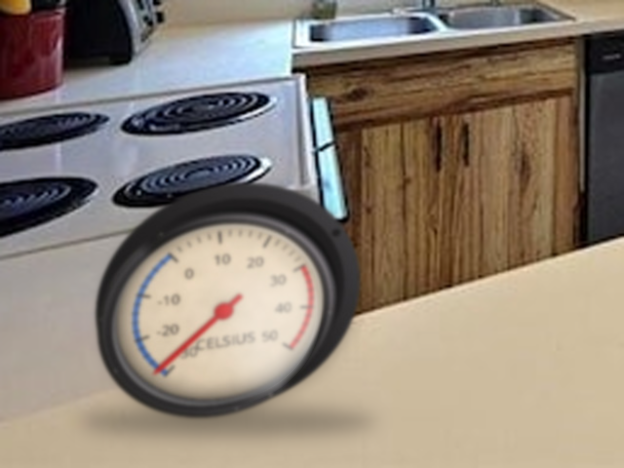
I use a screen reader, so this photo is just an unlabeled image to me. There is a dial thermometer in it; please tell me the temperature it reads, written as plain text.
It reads -28 °C
